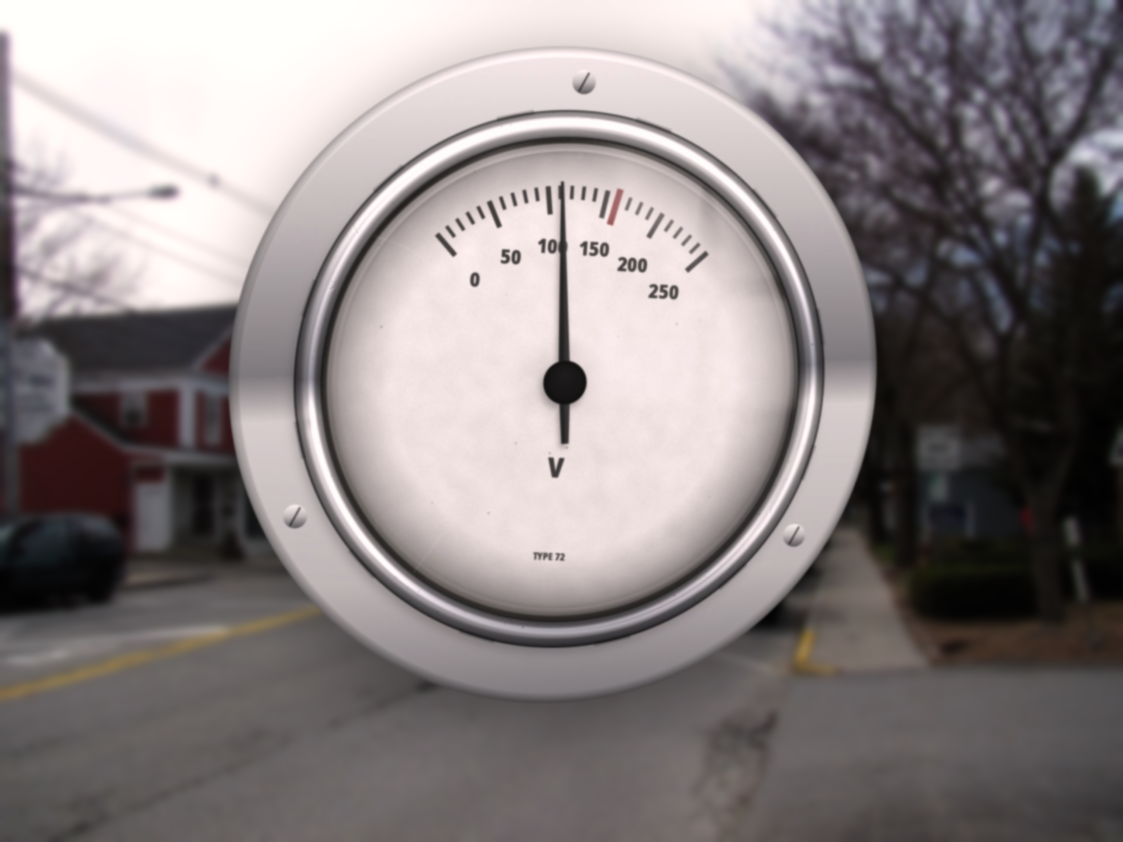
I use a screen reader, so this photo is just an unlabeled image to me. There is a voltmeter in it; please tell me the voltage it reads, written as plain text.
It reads 110 V
